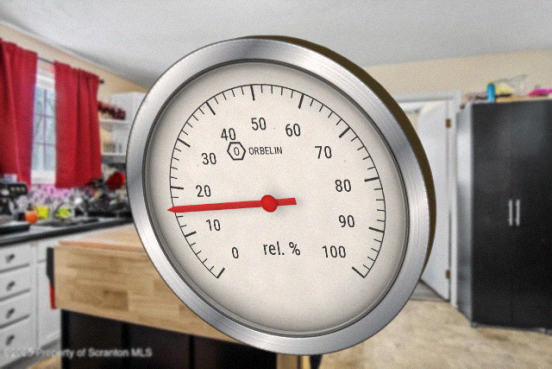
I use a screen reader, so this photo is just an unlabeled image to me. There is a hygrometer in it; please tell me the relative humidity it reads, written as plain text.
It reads 16 %
